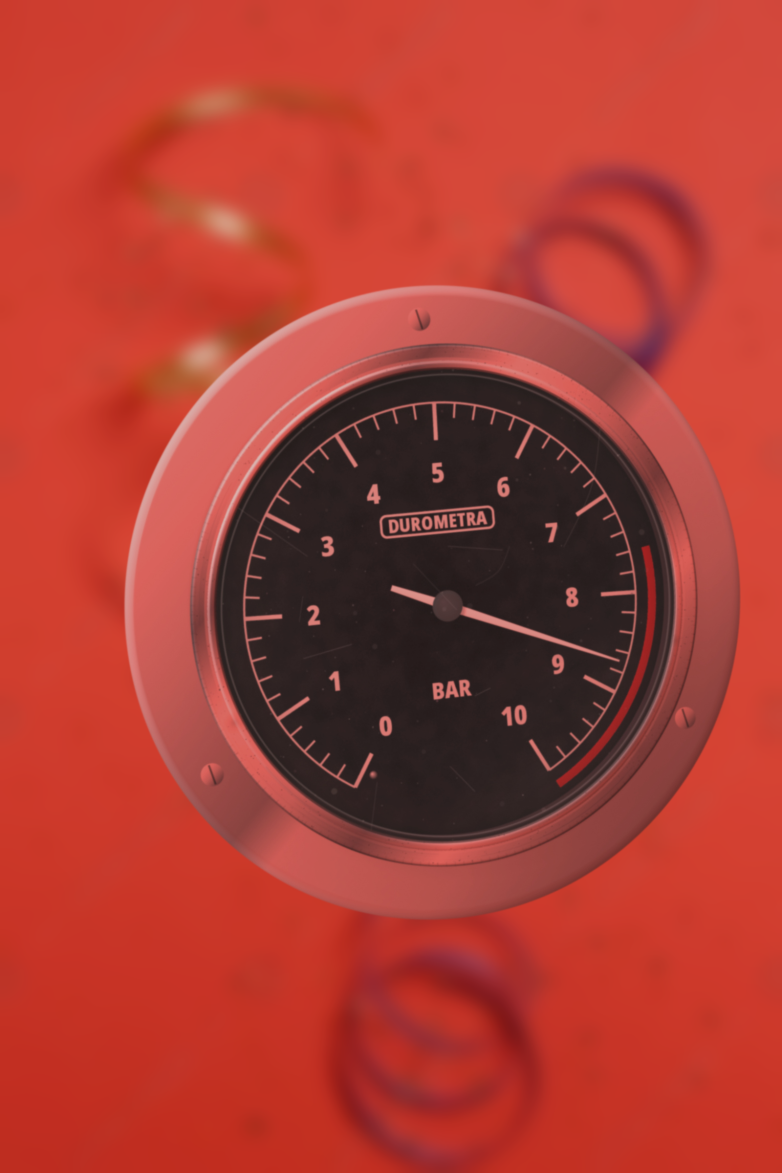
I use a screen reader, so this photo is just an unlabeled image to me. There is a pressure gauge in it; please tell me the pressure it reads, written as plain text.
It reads 8.7 bar
